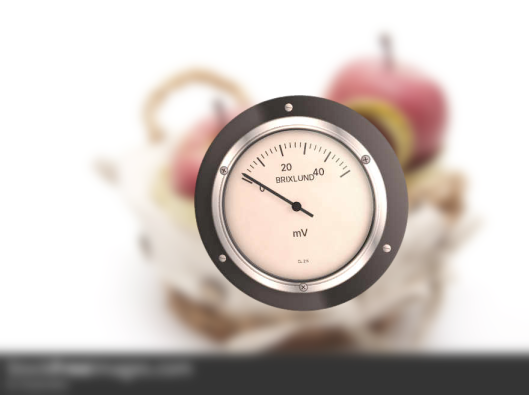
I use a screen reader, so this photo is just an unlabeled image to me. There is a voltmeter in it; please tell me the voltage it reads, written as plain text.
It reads 2 mV
